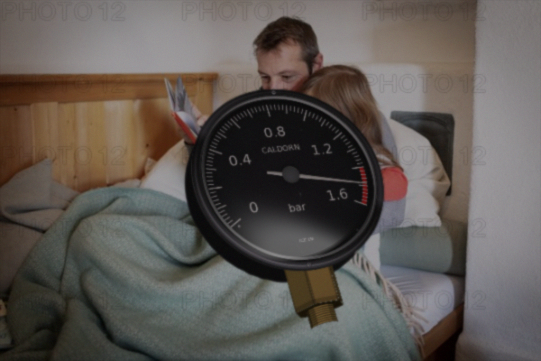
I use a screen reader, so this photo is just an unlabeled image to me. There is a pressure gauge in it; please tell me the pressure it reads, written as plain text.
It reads 1.5 bar
